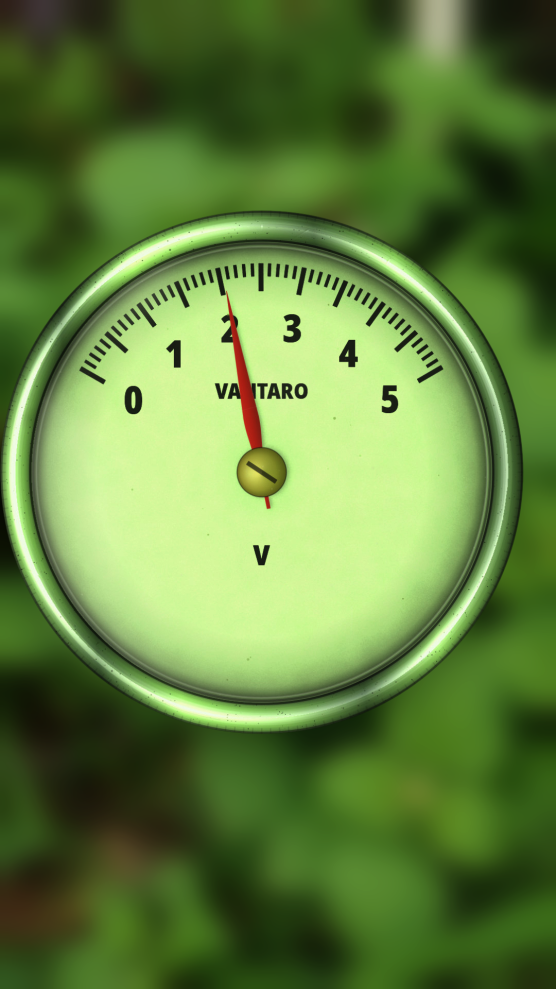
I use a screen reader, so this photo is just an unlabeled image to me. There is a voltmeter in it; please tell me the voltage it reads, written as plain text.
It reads 2.05 V
